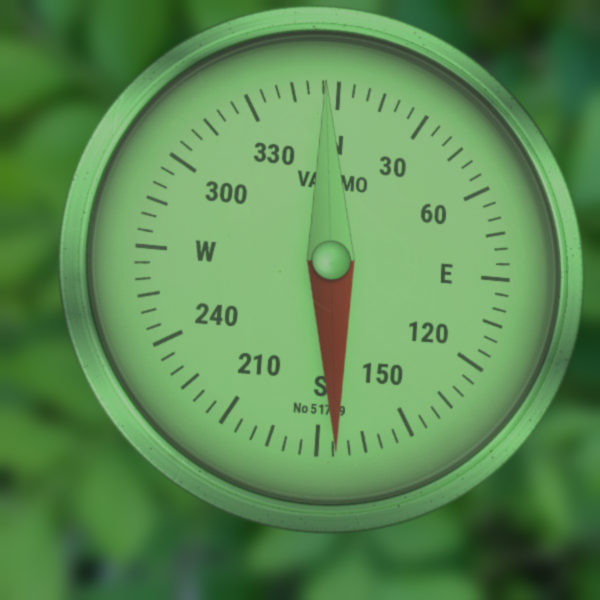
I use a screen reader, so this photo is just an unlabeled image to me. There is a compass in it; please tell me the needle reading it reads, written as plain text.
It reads 175 °
